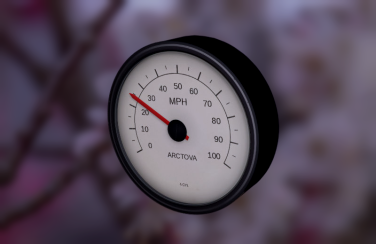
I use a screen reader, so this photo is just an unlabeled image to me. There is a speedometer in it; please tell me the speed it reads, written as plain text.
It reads 25 mph
